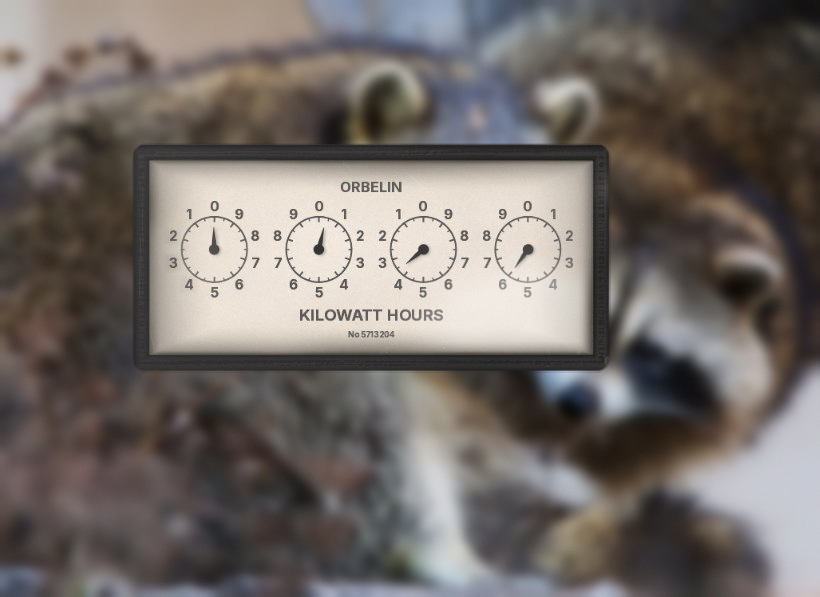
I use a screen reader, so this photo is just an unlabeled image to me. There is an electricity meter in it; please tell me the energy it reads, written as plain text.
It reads 36 kWh
